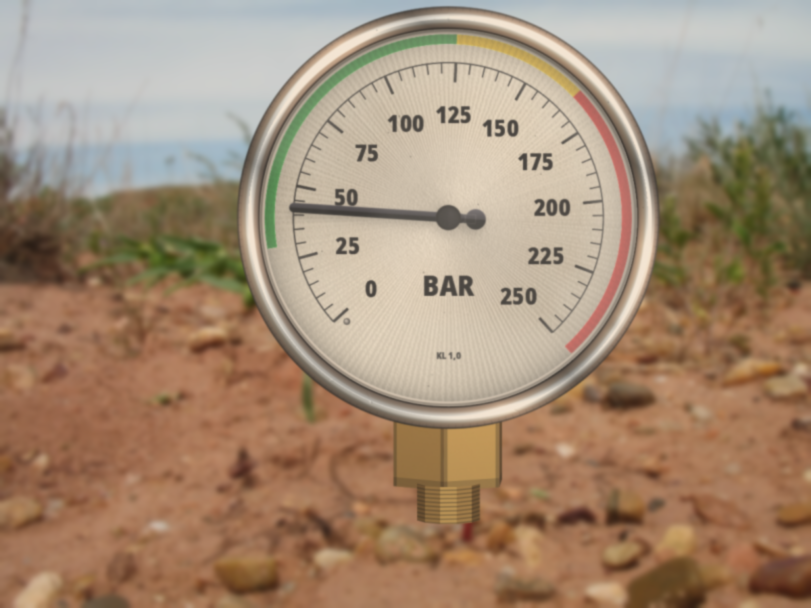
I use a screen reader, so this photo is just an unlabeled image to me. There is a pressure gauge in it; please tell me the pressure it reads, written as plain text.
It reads 42.5 bar
